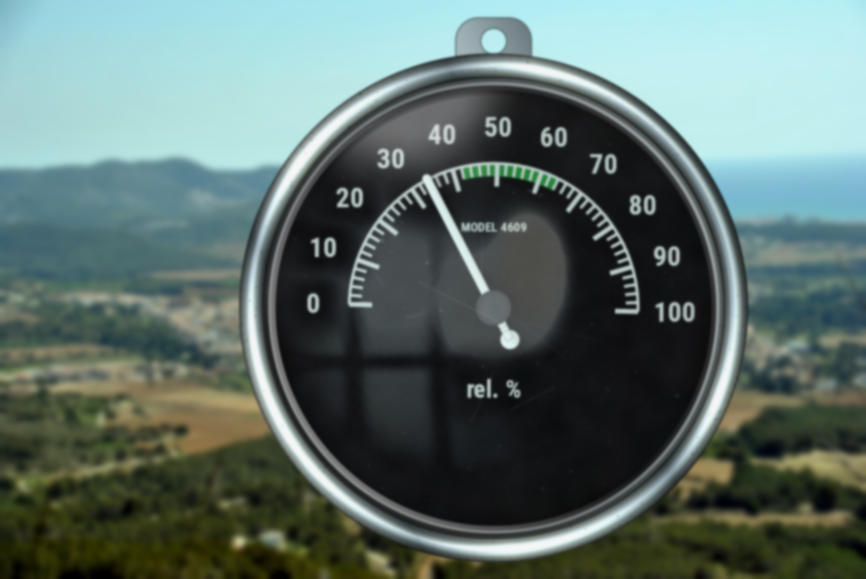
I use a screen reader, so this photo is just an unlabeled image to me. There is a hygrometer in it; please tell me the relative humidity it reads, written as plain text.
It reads 34 %
